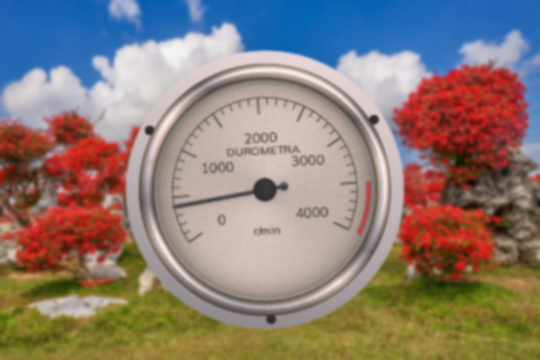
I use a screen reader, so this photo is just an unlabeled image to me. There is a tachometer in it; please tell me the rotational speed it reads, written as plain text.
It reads 400 rpm
